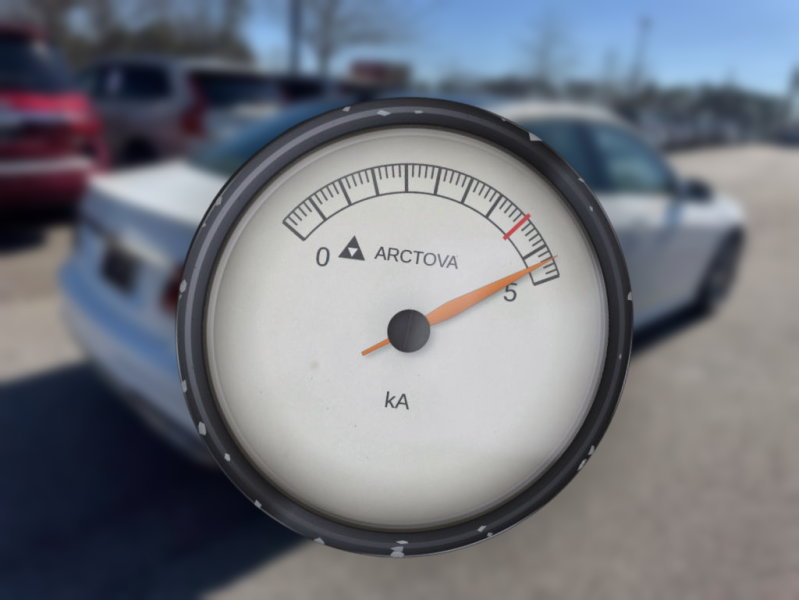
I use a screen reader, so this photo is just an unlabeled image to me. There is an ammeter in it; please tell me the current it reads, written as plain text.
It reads 4.7 kA
